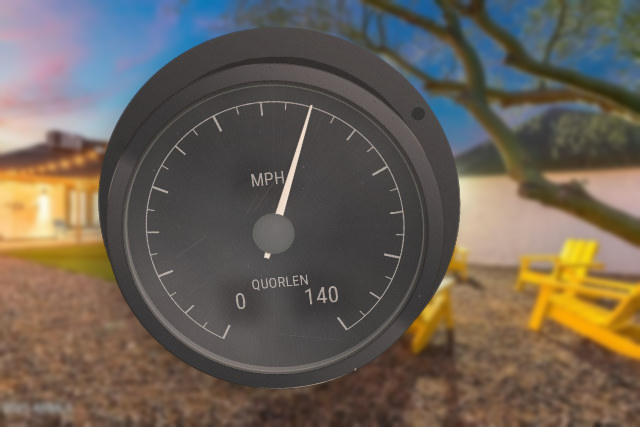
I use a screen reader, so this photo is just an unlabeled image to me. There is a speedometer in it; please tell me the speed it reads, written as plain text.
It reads 80 mph
